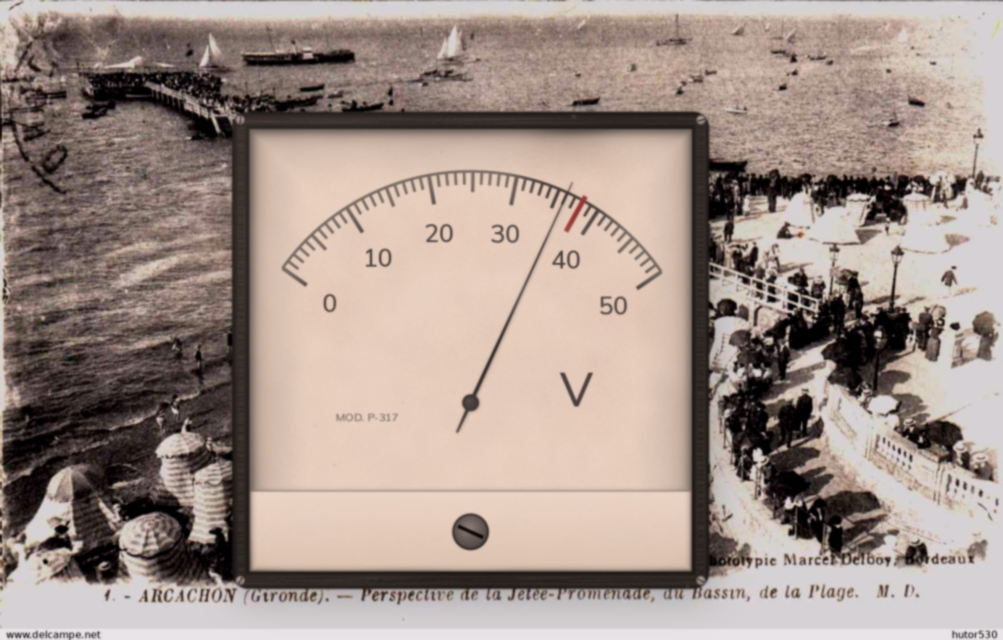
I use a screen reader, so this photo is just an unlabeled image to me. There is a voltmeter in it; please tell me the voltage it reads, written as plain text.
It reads 36 V
